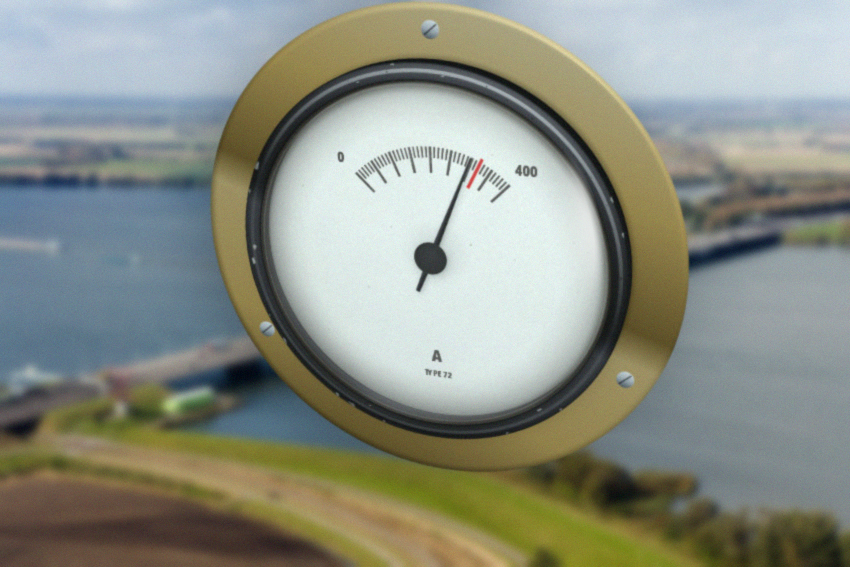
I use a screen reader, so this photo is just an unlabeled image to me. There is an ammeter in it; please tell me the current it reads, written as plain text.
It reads 300 A
